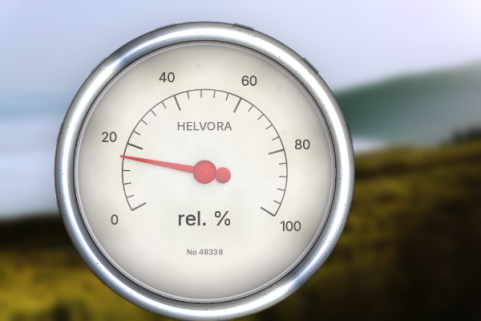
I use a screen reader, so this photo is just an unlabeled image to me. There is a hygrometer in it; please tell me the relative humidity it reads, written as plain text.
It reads 16 %
